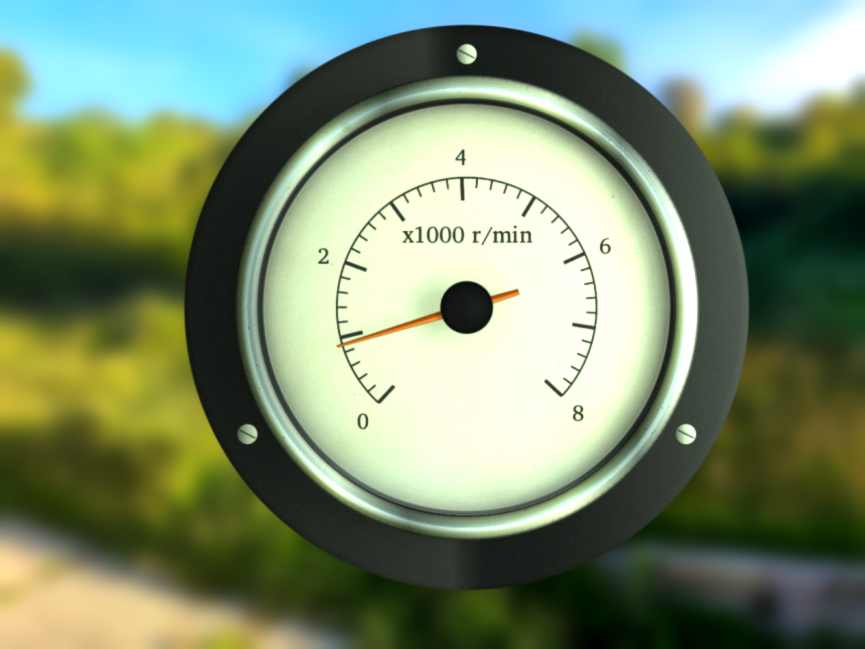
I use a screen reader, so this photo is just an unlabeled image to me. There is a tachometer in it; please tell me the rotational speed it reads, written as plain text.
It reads 900 rpm
